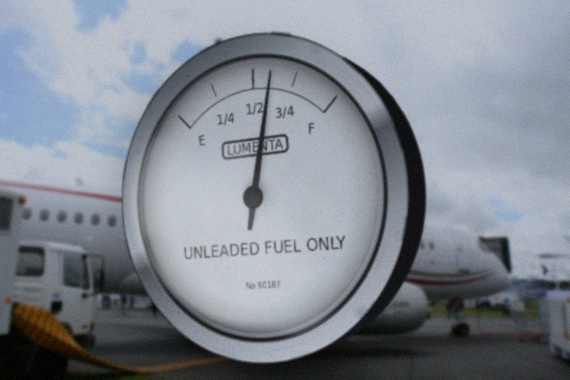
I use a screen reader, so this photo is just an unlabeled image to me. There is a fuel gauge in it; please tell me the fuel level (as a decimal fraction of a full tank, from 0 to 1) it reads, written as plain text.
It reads 0.625
